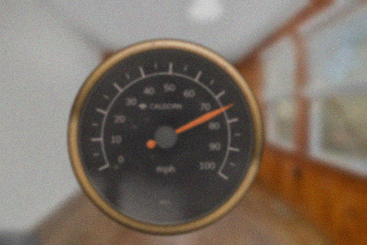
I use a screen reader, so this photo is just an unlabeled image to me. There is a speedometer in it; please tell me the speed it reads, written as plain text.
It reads 75 mph
